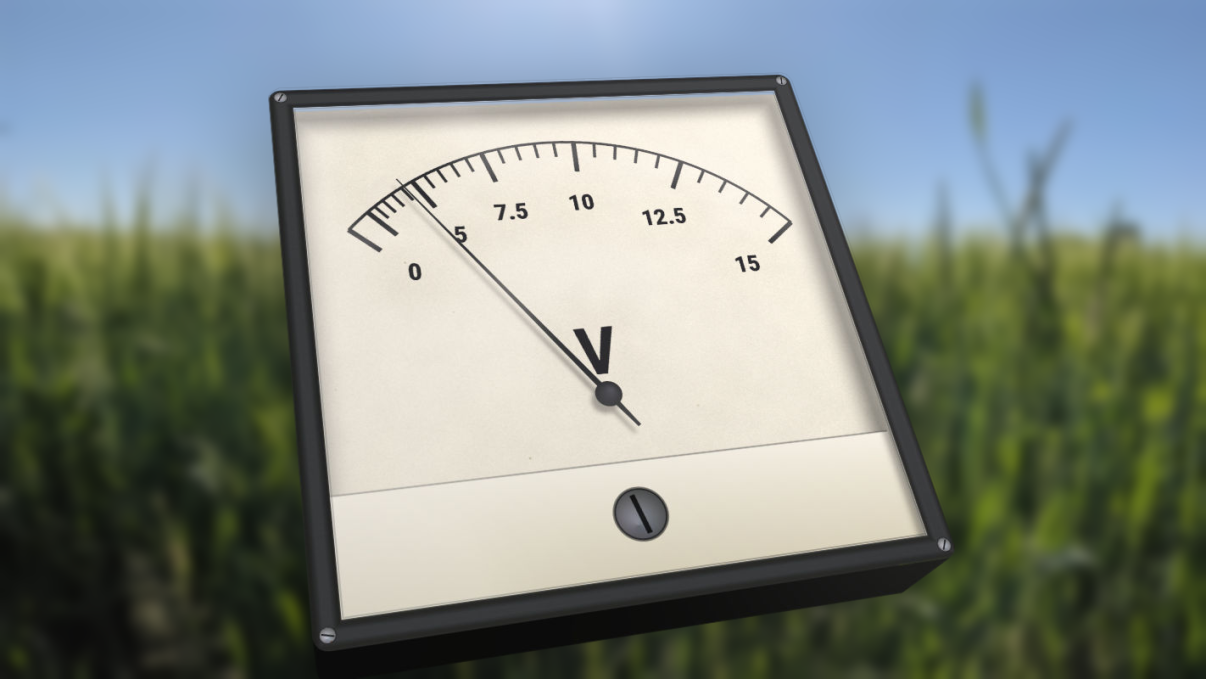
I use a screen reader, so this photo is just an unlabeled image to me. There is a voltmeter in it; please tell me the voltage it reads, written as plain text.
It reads 4.5 V
